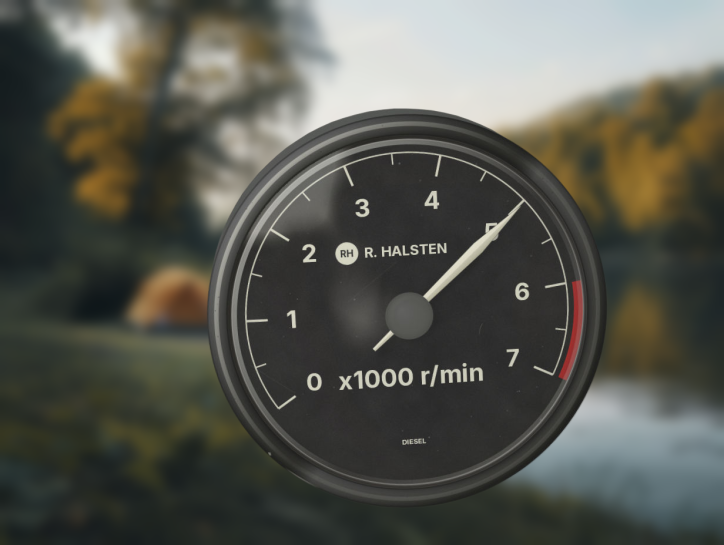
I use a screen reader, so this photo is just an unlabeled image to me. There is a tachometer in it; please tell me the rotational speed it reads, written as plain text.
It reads 5000 rpm
